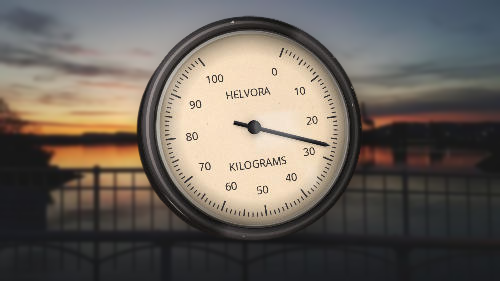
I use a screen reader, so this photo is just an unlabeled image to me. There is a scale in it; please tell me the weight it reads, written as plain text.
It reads 27 kg
